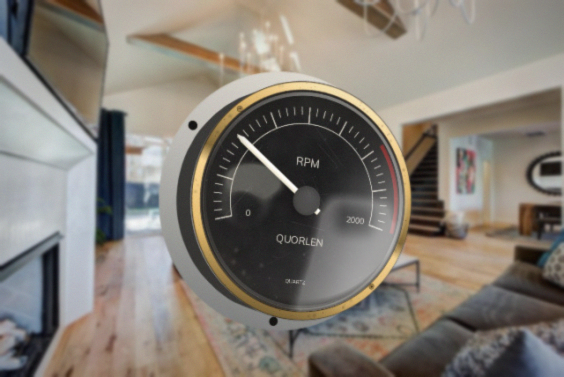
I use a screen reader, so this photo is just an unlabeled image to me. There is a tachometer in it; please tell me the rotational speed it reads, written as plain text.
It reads 500 rpm
